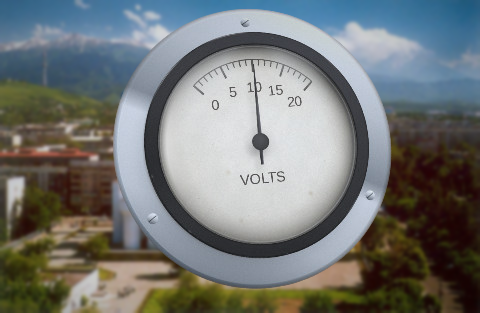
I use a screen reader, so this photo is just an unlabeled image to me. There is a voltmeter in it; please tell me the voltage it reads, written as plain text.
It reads 10 V
